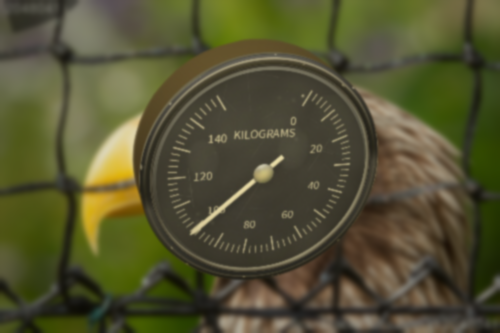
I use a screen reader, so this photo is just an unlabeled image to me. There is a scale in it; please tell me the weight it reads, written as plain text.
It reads 100 kg
